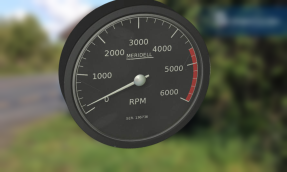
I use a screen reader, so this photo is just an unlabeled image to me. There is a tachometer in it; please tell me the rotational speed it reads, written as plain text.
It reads 200 rpm
